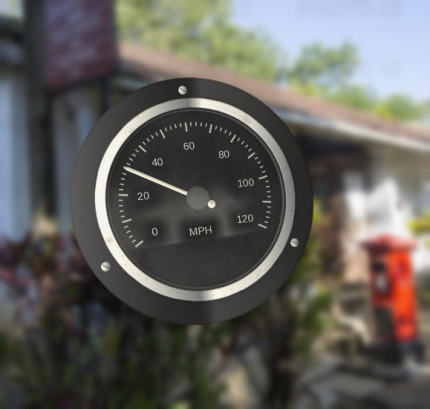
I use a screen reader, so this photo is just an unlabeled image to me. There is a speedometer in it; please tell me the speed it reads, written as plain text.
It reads 30 mph
